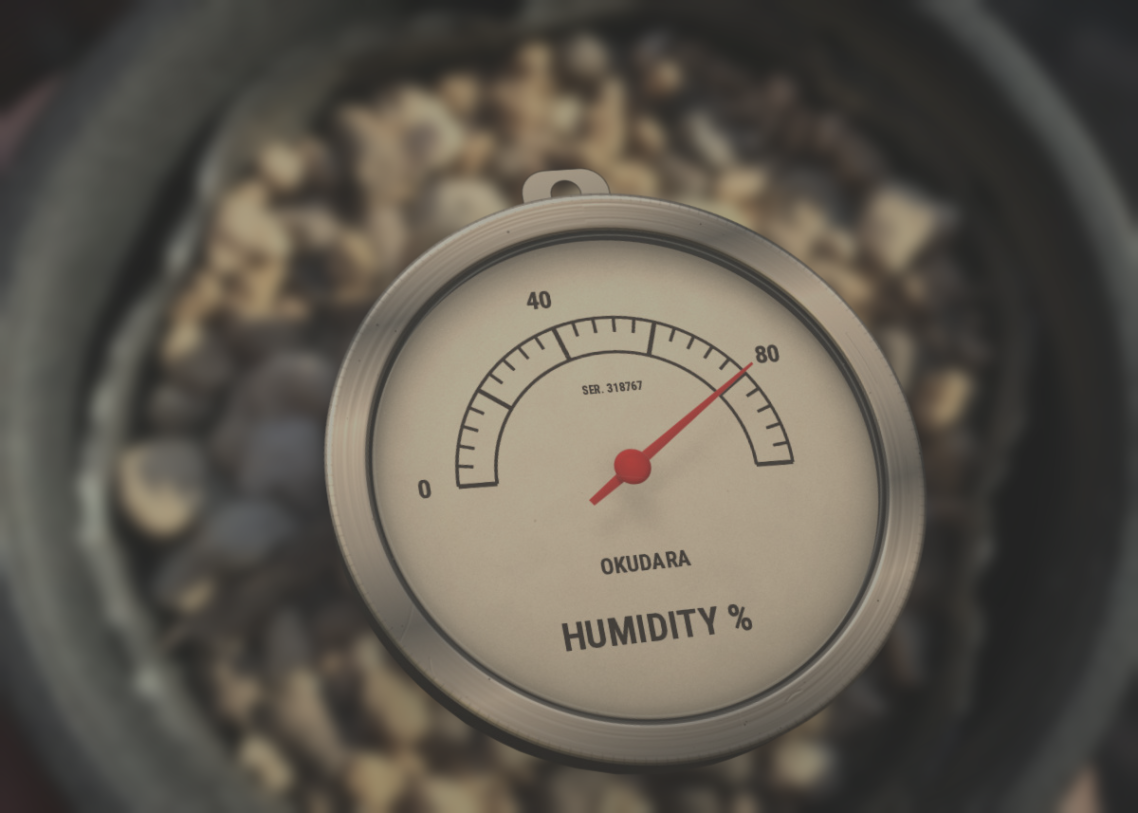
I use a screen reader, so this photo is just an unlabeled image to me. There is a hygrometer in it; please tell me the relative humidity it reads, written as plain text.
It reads 80 %
